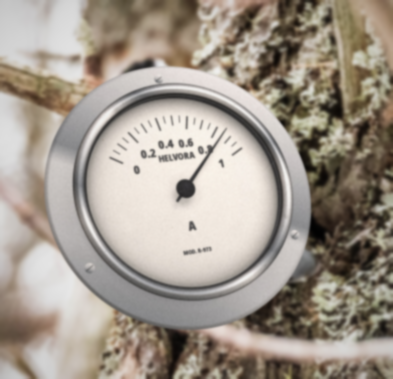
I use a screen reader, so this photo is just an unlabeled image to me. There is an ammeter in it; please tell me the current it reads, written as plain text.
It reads 0.85 A
